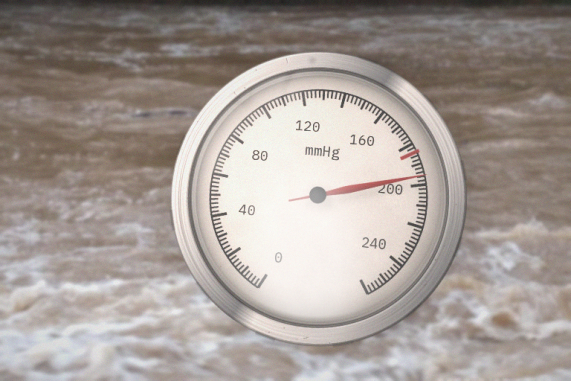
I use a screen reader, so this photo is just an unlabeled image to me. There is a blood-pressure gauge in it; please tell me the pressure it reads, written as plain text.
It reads 196 mmHg
